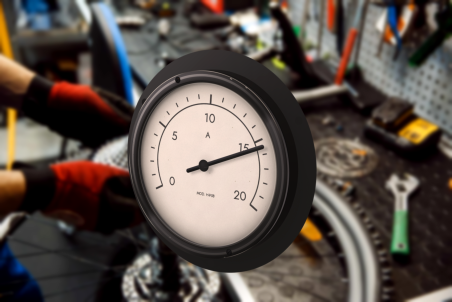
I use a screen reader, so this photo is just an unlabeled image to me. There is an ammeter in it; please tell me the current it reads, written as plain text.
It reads 15.5 A
